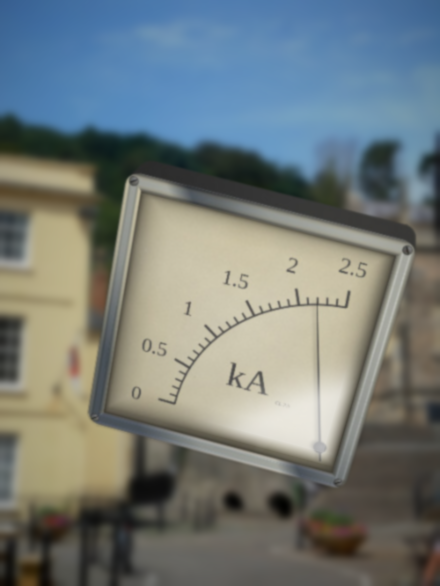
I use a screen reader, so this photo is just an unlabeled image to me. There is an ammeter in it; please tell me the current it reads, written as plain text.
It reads 2.2 kA
